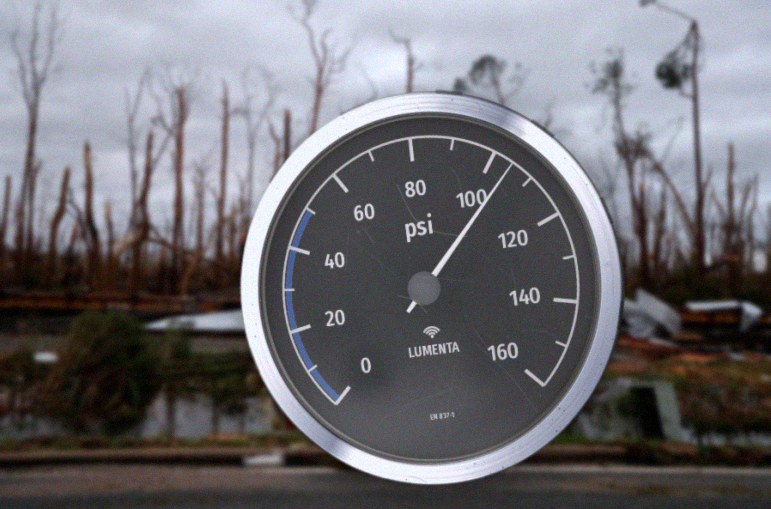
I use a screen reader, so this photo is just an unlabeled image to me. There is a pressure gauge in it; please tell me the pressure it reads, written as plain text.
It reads 105 psi
